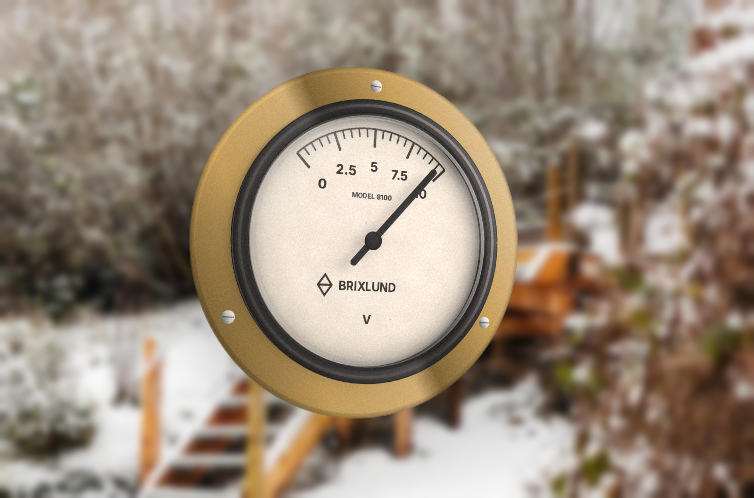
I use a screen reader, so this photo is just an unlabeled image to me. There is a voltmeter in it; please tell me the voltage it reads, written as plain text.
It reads 9.5 V
